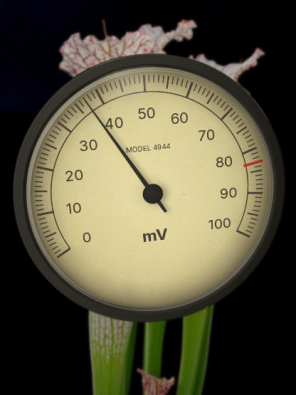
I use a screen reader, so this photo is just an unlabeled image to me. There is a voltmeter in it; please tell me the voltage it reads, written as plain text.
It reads 37 mV
